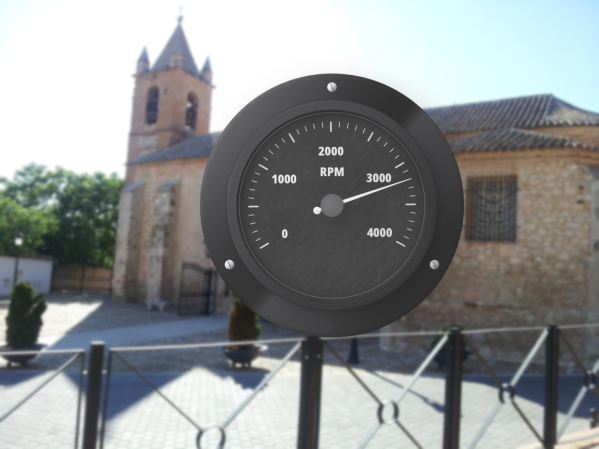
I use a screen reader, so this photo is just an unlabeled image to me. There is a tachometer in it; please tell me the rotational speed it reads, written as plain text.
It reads 3200 rpm
